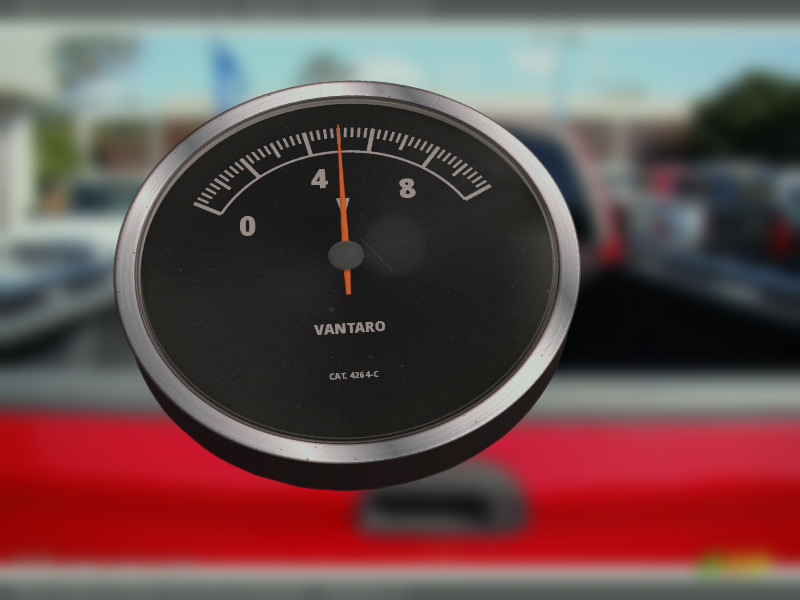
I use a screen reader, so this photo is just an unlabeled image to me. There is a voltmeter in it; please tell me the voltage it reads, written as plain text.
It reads 5 V
